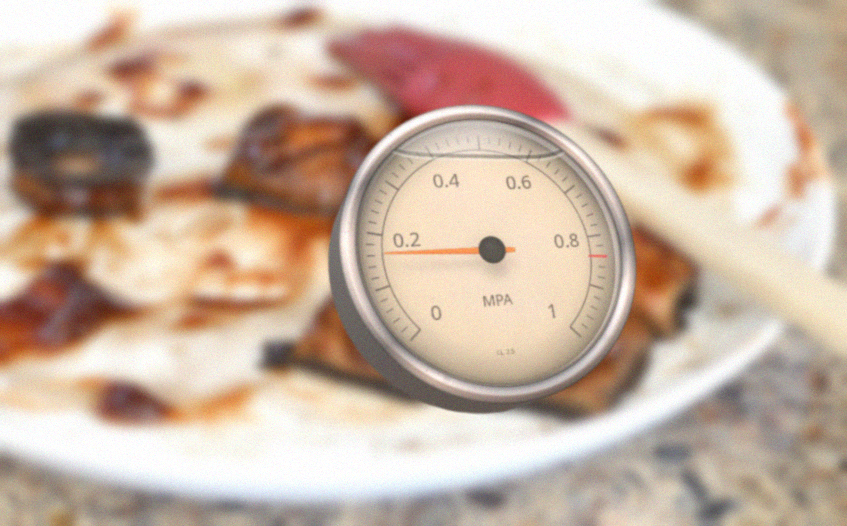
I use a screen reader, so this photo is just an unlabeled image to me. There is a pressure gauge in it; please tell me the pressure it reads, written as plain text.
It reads 0.16 MPa
